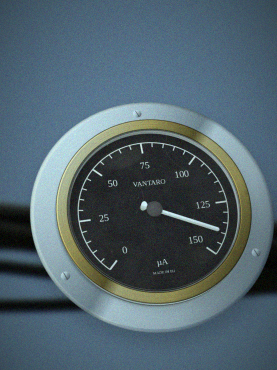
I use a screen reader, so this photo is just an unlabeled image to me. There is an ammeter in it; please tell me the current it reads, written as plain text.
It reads 140 µA
